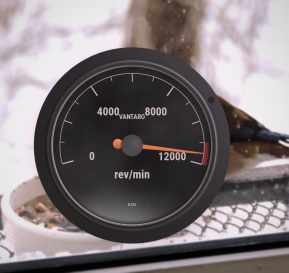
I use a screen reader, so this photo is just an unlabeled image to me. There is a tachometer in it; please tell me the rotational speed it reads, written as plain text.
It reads 11500 rpm
